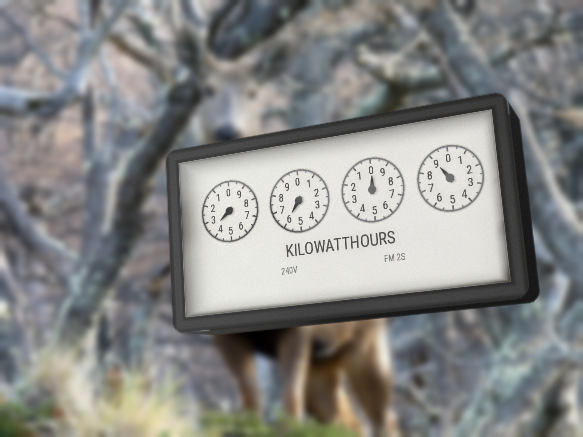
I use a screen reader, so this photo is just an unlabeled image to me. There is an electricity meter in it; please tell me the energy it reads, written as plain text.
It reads 3599 kWh
